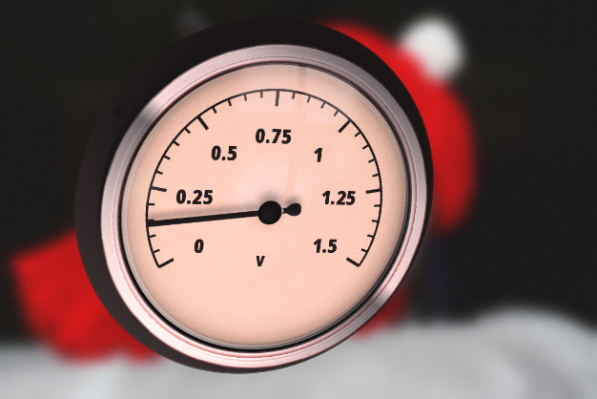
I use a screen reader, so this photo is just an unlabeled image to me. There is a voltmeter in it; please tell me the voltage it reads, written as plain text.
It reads 0.15 V
